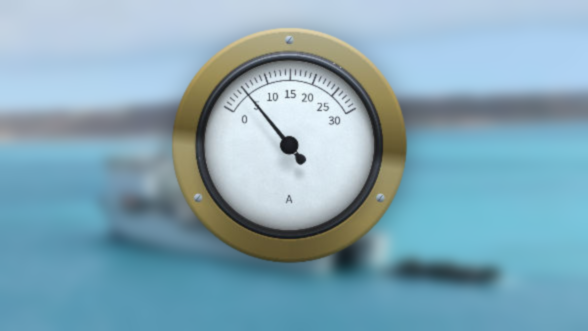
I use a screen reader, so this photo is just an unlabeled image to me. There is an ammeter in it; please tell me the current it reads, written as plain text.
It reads 5 A
